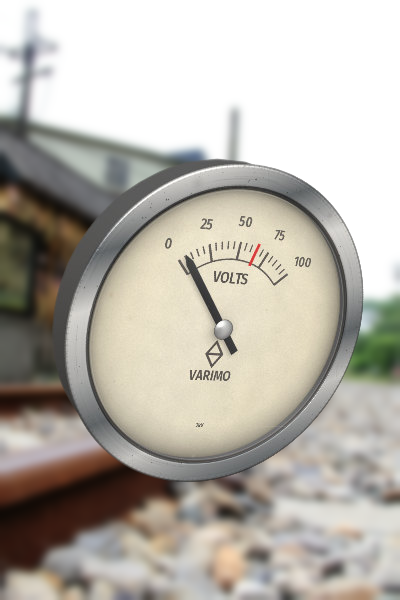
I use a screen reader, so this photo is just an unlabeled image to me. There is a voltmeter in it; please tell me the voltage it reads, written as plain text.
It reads 5 V
